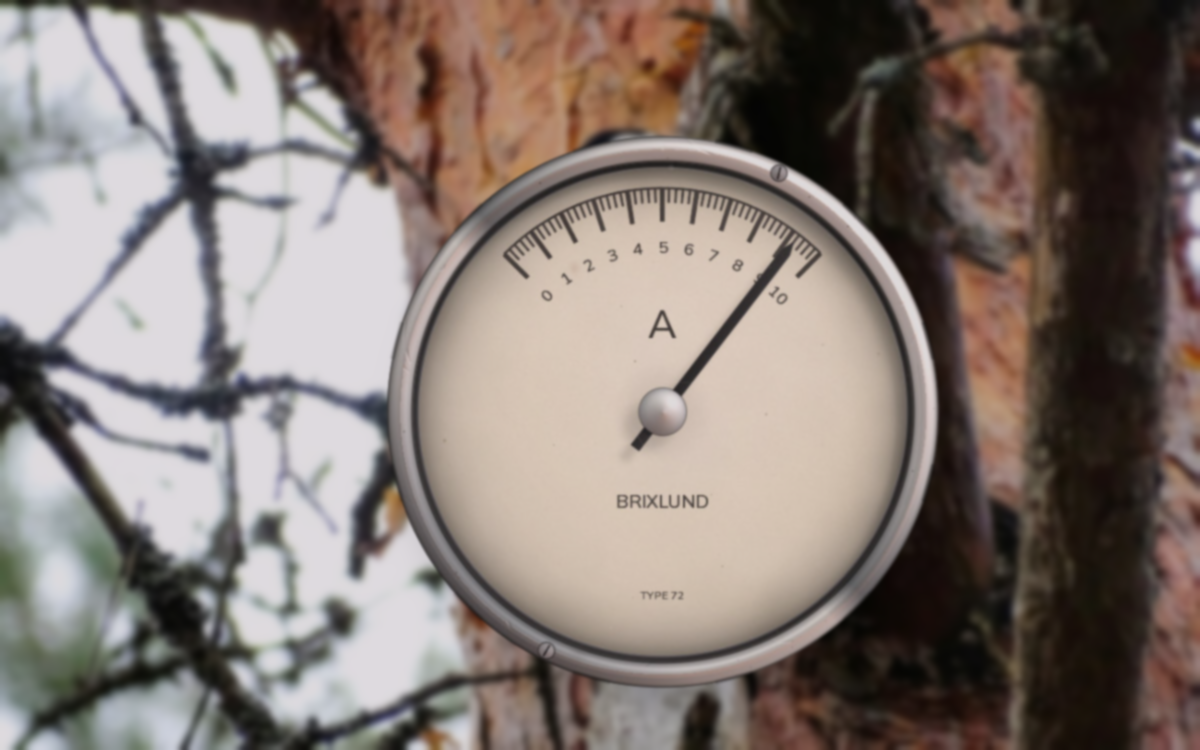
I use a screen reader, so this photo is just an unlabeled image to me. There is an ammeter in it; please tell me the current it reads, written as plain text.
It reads 9.2 A
